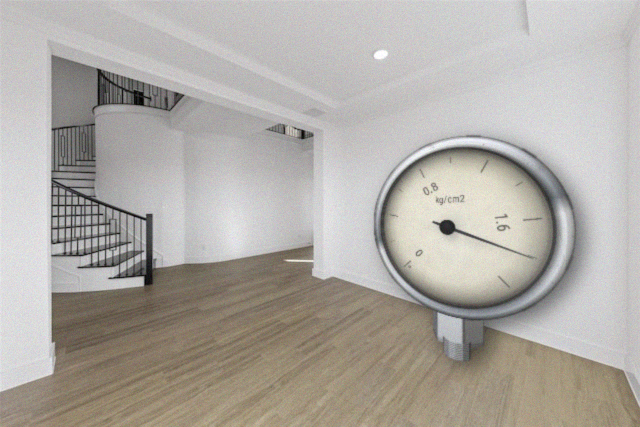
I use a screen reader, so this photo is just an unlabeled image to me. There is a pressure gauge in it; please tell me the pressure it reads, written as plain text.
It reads 1.8 kg/cm²
